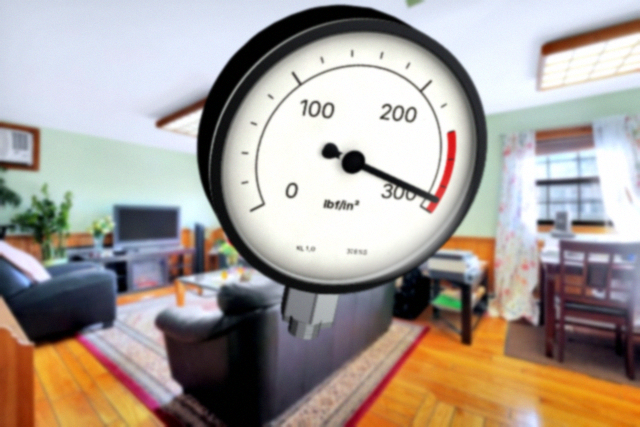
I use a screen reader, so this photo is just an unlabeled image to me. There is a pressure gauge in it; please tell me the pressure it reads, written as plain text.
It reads 290 psi
